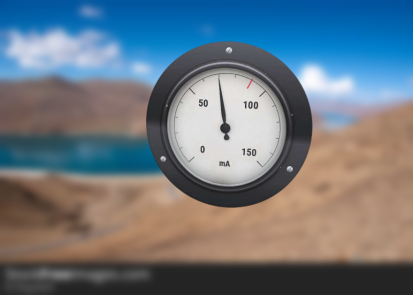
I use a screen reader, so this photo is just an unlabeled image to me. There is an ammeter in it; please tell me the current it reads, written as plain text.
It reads 70 mA
